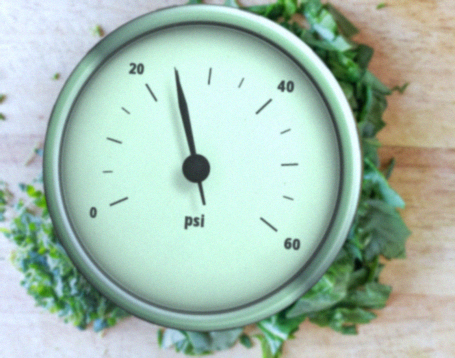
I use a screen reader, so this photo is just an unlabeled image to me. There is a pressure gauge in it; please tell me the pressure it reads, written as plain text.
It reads 25 psi
